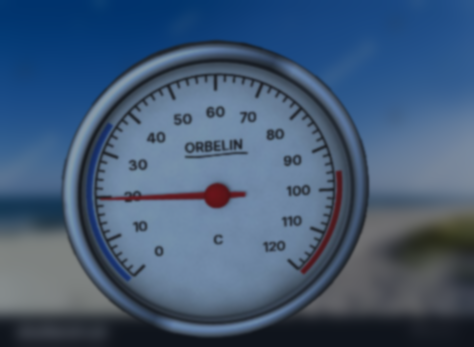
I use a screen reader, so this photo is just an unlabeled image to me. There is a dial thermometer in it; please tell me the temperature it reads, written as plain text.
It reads 20 °C
